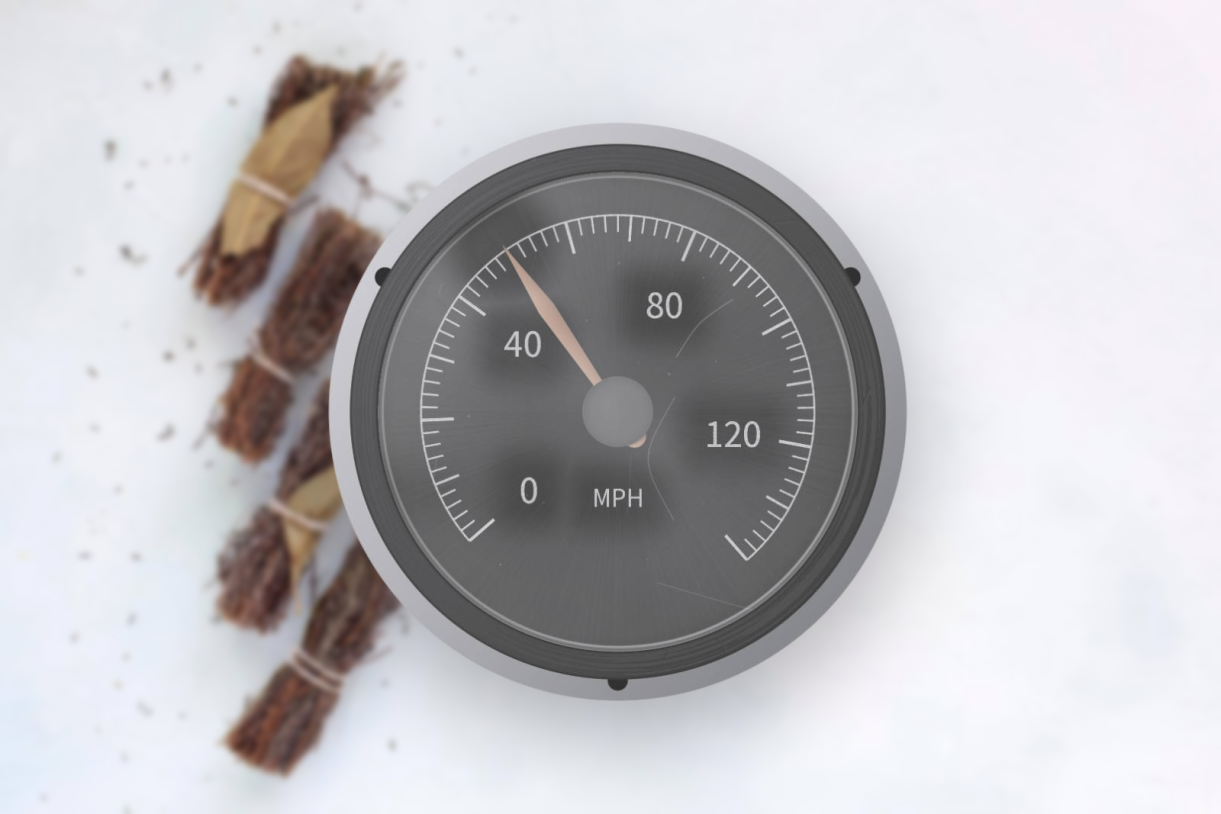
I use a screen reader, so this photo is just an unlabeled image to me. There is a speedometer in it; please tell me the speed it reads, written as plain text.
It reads 50 mph
